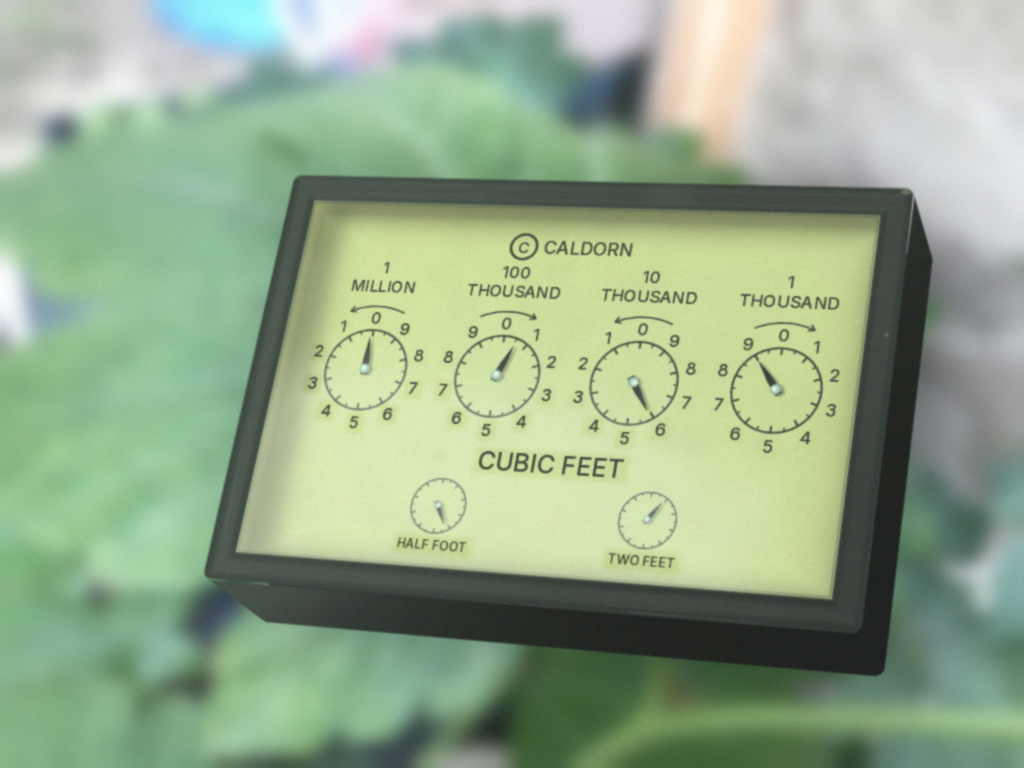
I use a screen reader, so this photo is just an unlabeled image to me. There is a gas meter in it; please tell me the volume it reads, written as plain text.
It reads 5900 ft³
